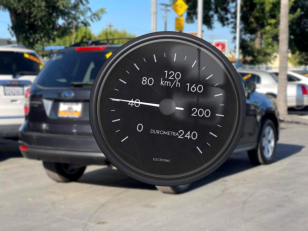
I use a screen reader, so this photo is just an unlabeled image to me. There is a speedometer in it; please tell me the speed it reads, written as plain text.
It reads 40 km/h
